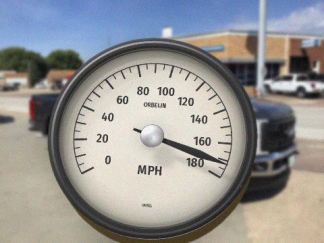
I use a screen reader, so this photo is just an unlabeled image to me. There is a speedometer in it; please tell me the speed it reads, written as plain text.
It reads 172.5 mph
